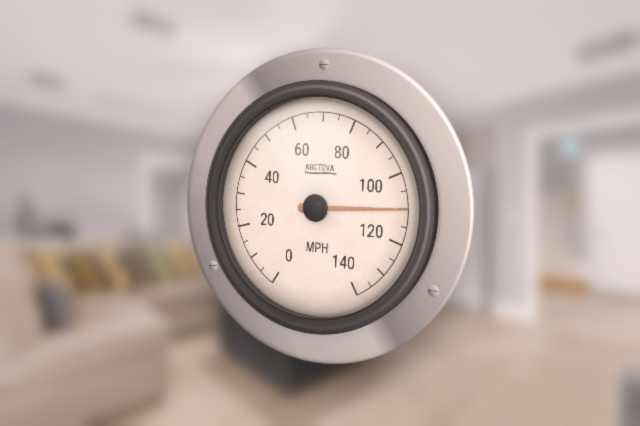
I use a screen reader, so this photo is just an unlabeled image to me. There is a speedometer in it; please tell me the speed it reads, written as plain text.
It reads 110 mph
